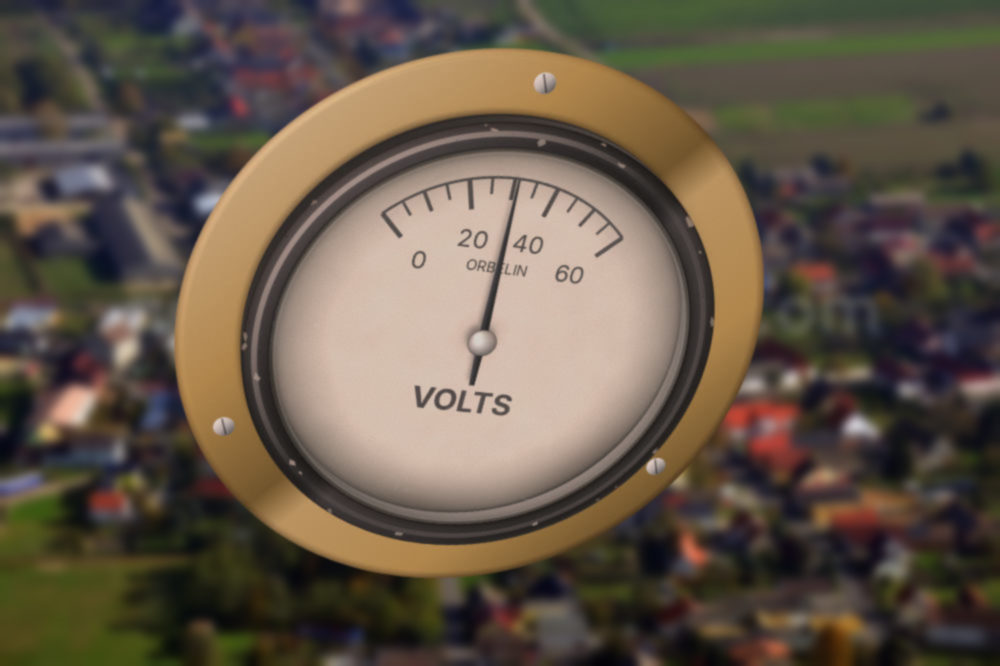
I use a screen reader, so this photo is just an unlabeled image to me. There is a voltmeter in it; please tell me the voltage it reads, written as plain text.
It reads 30 V
